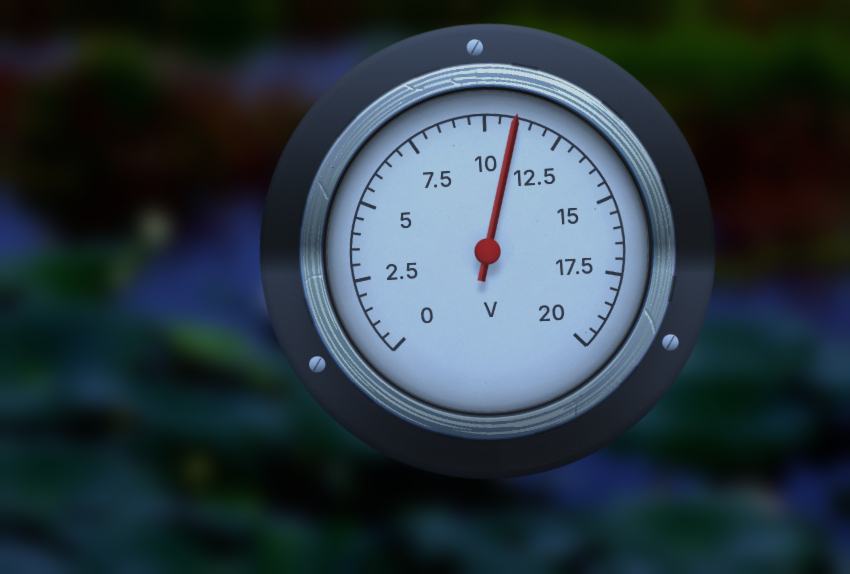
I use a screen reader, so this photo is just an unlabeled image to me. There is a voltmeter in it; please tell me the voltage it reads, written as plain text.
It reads 11 V
